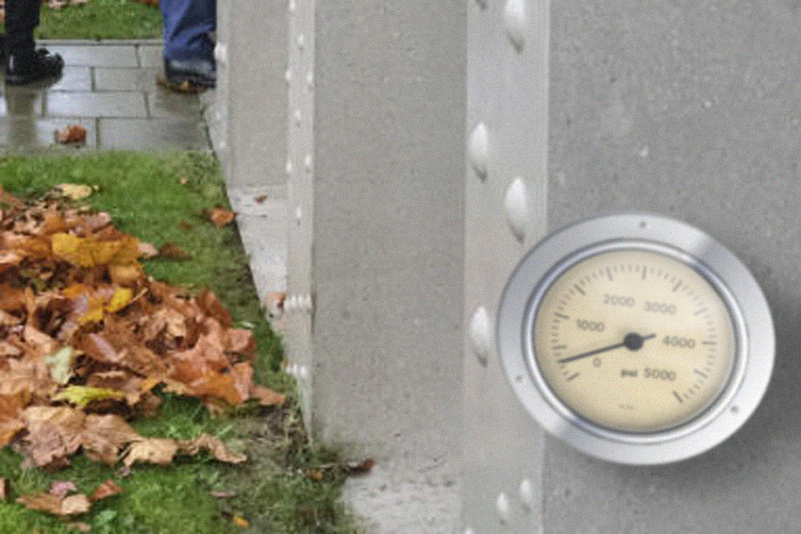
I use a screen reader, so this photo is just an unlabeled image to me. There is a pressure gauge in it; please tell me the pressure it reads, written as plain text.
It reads 300 psi
